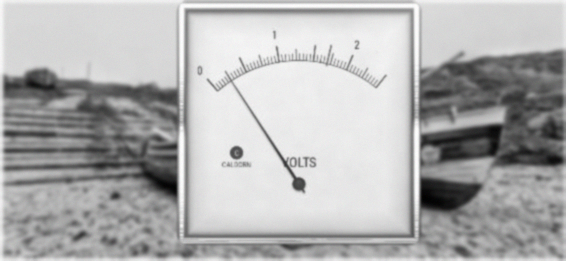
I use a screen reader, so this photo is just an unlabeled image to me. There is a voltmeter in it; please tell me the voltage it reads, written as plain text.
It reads 0.25 V
